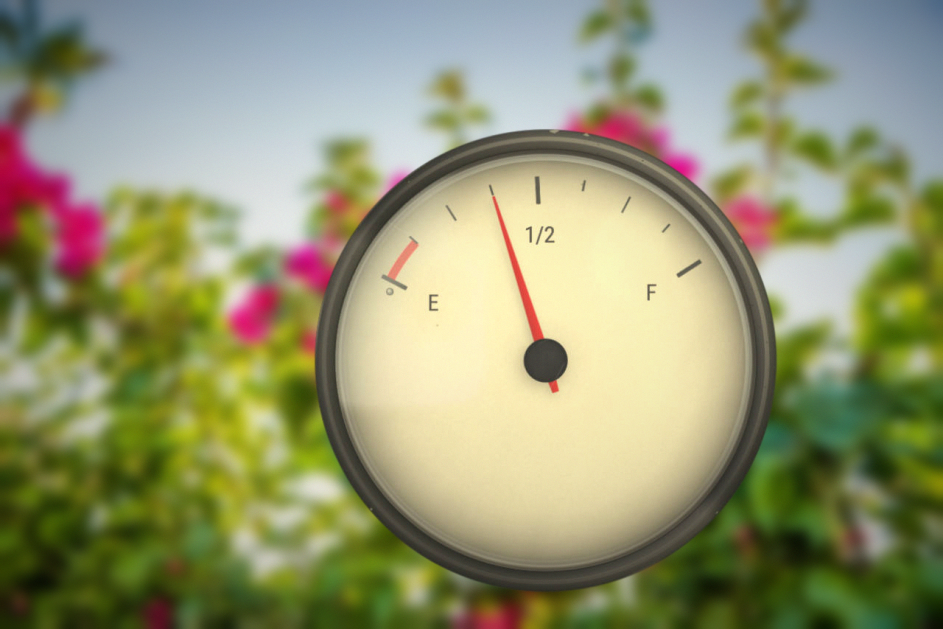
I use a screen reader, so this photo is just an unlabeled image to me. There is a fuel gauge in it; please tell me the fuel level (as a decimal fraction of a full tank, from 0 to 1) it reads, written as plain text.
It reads 0.375
